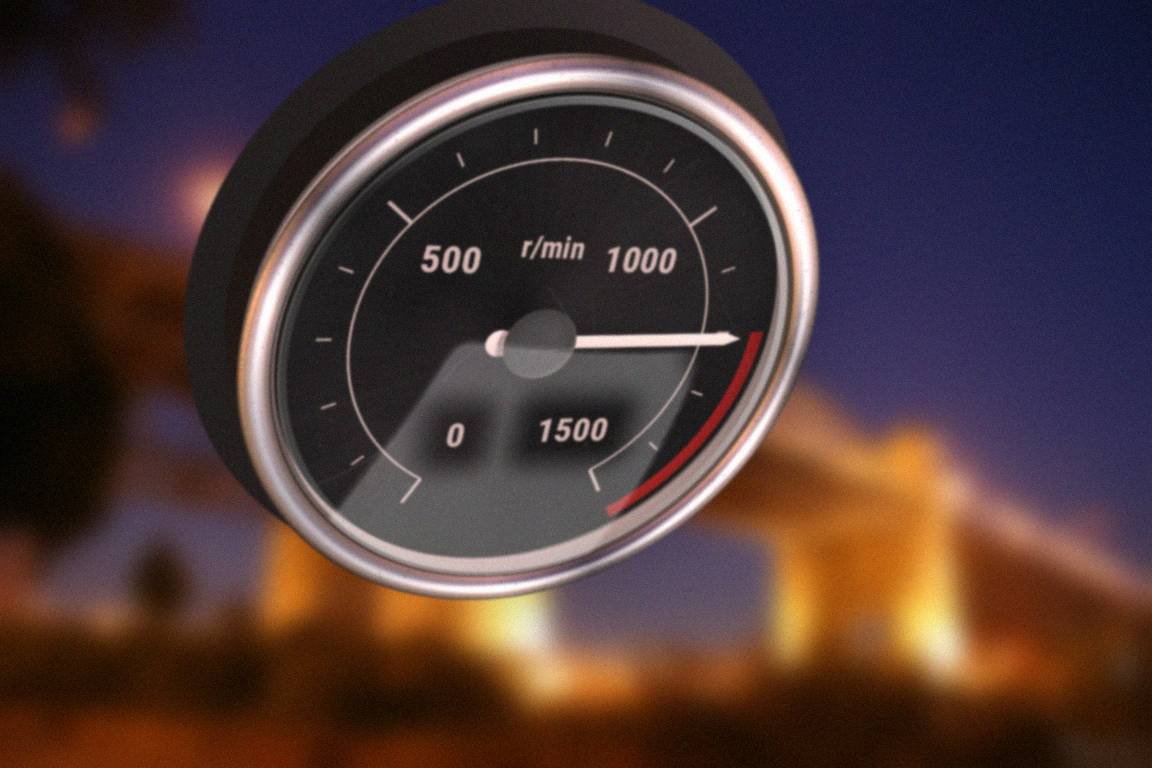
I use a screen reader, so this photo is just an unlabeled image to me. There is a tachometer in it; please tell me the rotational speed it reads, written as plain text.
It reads 1200 rpm
